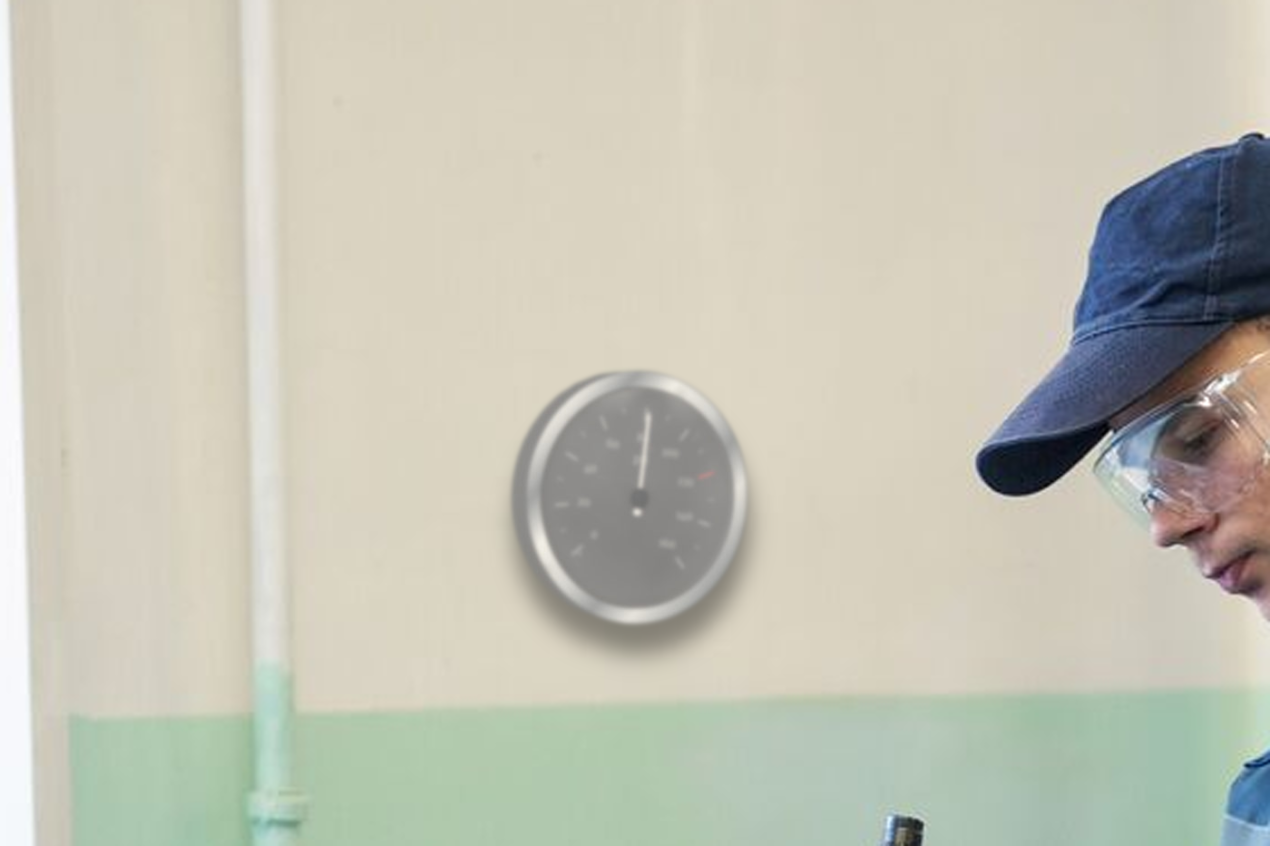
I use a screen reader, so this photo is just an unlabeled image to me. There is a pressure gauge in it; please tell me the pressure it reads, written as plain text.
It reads 80 psi
